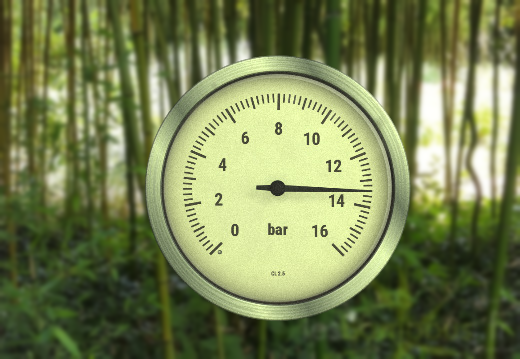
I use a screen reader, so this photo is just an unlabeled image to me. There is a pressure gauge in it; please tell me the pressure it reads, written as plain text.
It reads 13.4 bar
